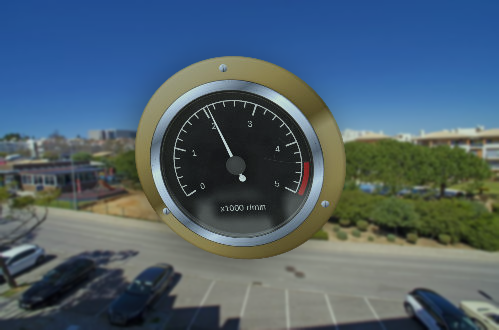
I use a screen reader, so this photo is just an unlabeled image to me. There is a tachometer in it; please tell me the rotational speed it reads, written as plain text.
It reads 2100 rpm
